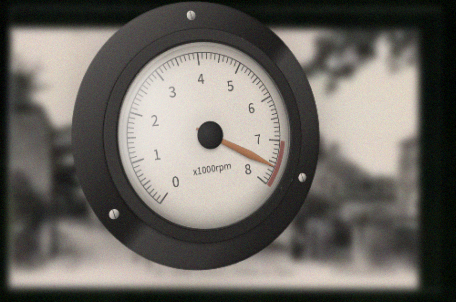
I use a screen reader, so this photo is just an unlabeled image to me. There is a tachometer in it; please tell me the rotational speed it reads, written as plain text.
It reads 7600 rpm
